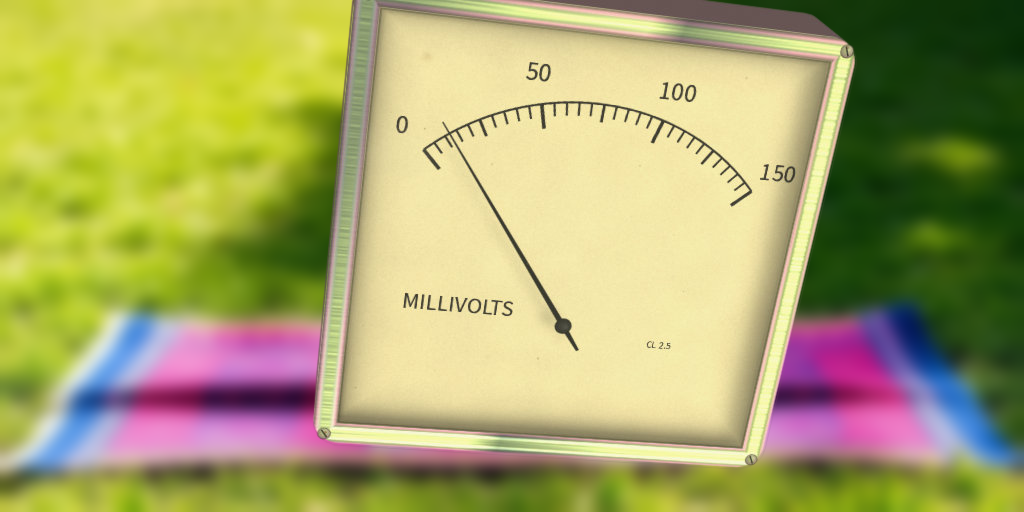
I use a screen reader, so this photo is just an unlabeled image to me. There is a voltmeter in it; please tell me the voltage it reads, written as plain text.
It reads 12.5 mV
